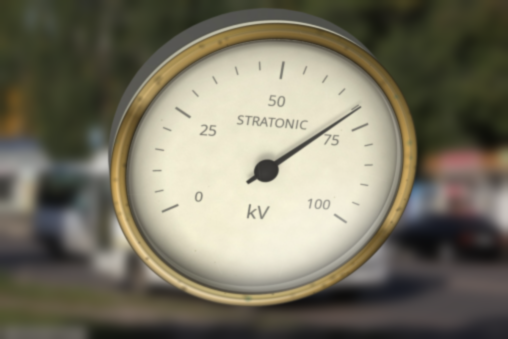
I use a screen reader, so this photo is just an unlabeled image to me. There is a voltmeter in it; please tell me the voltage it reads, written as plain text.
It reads 70 kV
